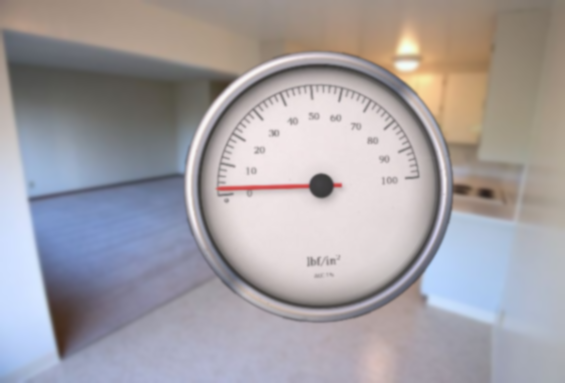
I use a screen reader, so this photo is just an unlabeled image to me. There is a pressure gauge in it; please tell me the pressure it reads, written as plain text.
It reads 2 psi
